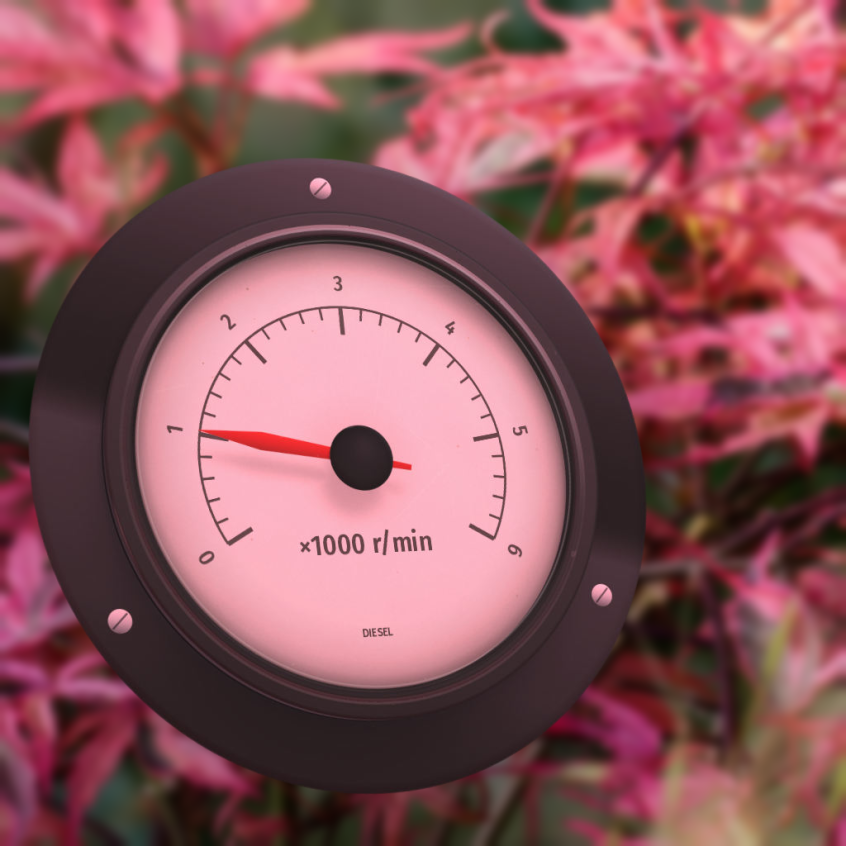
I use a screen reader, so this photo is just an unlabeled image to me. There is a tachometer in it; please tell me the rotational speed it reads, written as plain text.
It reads 1000 rpm
